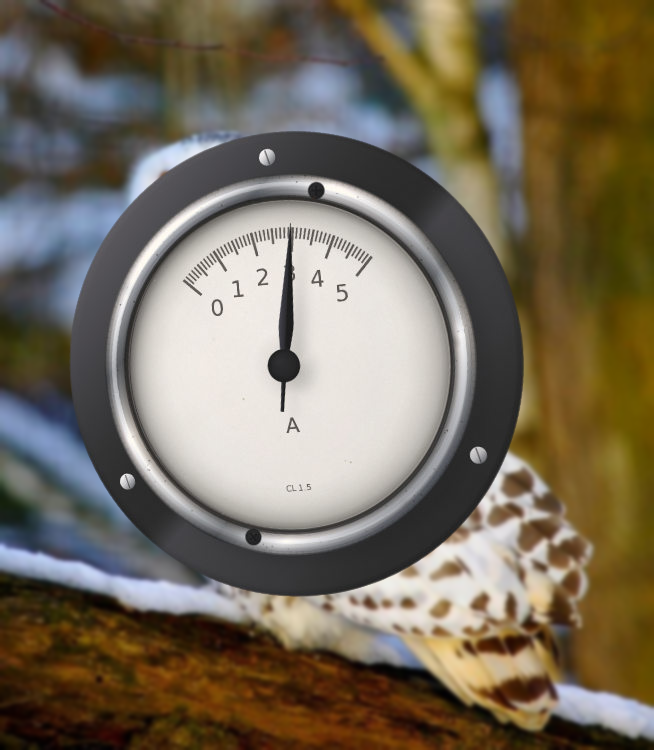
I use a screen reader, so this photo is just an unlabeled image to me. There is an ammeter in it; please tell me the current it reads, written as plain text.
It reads 3 A
